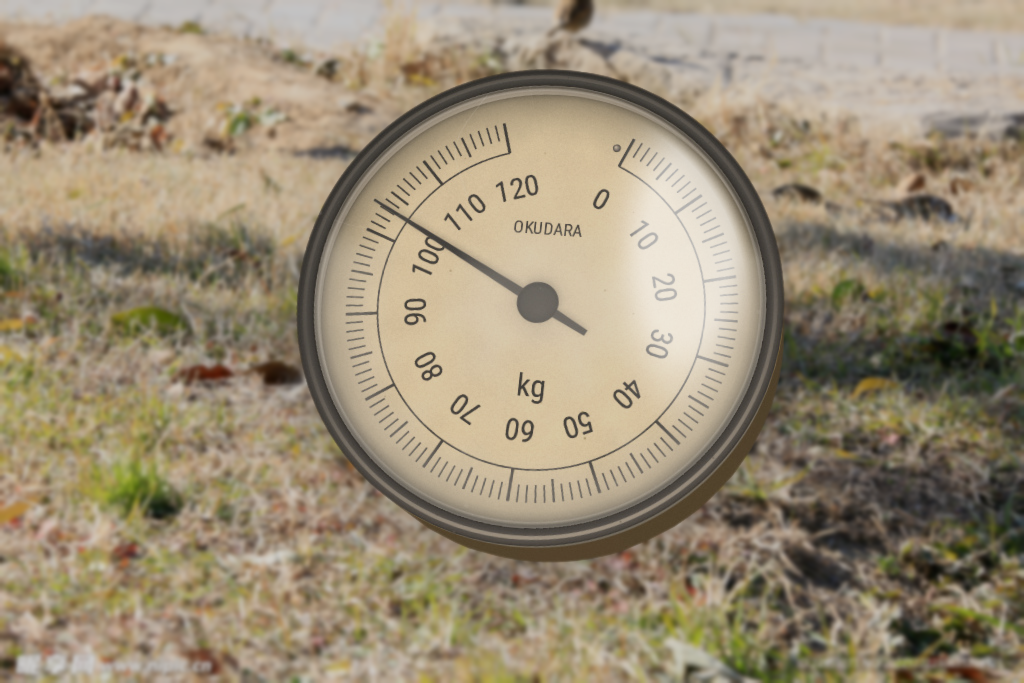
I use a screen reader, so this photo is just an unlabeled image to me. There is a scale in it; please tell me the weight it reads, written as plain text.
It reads 103 kg
